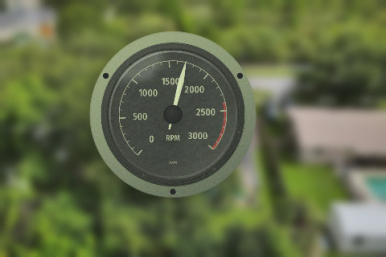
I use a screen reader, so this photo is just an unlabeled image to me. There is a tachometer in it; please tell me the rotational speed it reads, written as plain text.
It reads 1700 rpm
